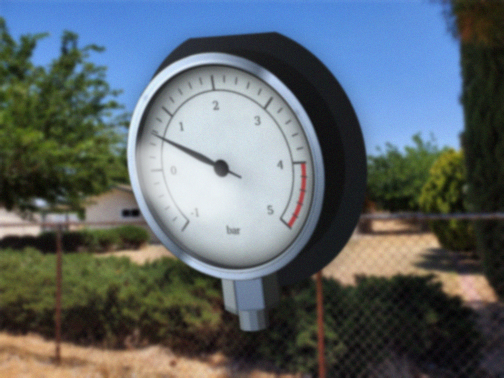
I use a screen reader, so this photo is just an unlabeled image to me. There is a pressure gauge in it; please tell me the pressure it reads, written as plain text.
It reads 0.6 bar
